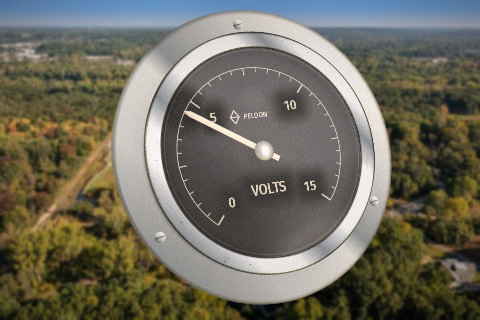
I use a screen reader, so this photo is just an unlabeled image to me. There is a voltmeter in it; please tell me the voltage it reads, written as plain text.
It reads 4.5 V
